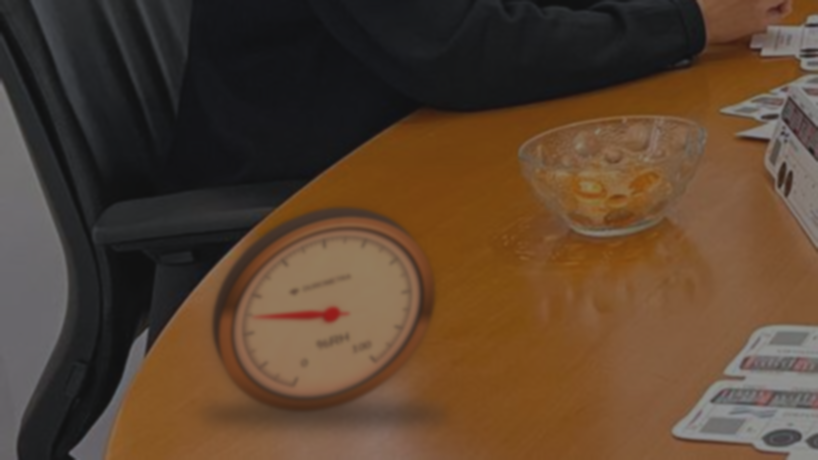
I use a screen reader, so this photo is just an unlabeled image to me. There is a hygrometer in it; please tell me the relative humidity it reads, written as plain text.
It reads 25 %
